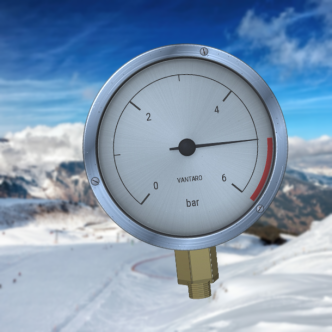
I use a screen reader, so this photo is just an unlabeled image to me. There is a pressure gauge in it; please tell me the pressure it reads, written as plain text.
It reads 5 bar
